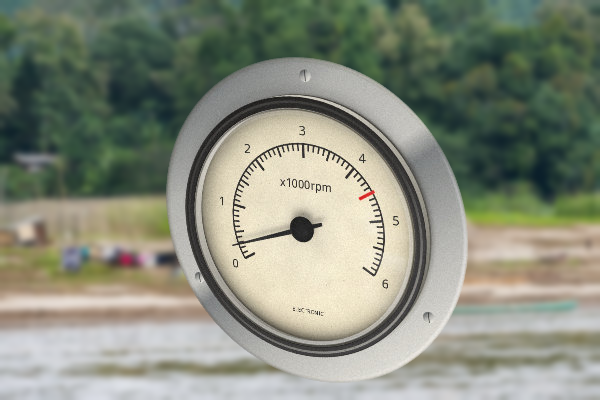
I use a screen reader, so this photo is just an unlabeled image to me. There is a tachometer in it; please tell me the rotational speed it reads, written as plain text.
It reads 300 rpm
